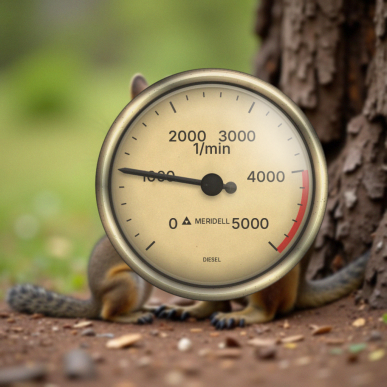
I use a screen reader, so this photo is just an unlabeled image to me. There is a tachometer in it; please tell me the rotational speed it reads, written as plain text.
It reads 1000 rpm
